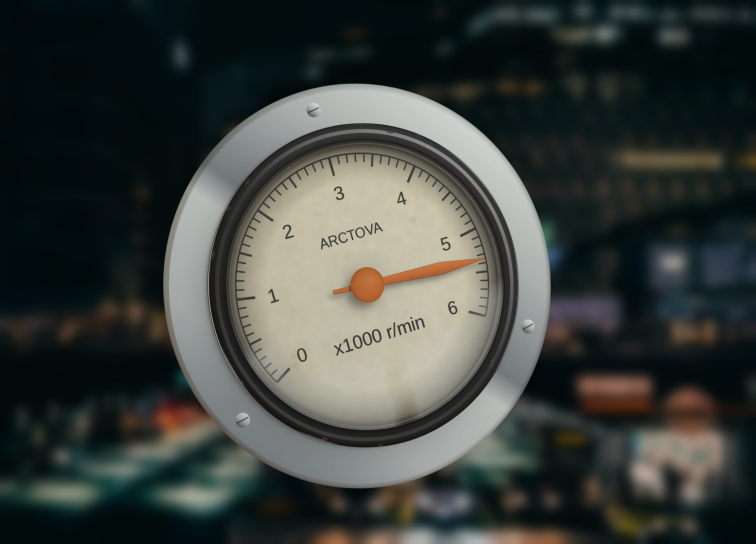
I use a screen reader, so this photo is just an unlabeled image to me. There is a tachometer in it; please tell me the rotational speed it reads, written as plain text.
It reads 5350 rpm
